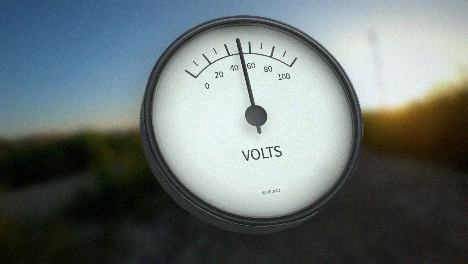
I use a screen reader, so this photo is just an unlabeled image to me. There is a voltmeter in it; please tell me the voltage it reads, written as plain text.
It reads 50 V
